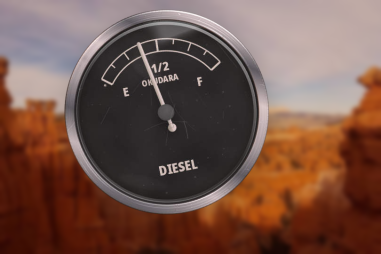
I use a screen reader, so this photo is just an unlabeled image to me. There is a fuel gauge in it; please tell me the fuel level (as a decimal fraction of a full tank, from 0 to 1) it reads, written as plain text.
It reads 0.375
